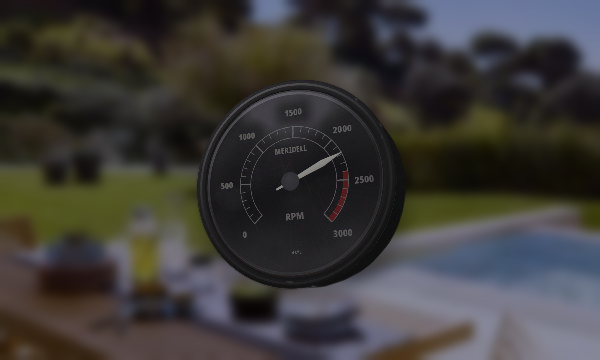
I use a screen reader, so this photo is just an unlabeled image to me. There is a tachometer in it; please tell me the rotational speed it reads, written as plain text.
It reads 2200 rpm
